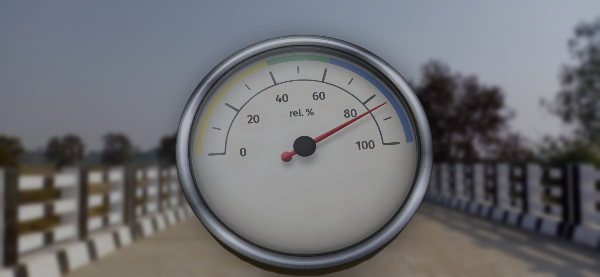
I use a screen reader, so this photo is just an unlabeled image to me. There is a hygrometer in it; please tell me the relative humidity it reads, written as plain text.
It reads 85 %
